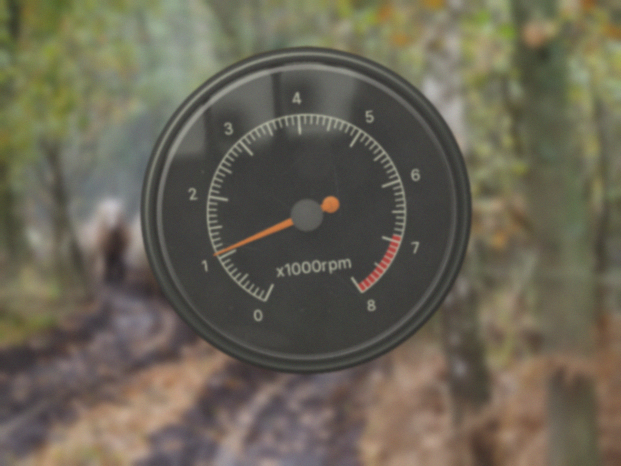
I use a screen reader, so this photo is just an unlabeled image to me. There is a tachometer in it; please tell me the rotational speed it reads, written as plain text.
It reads 1100 rpm
